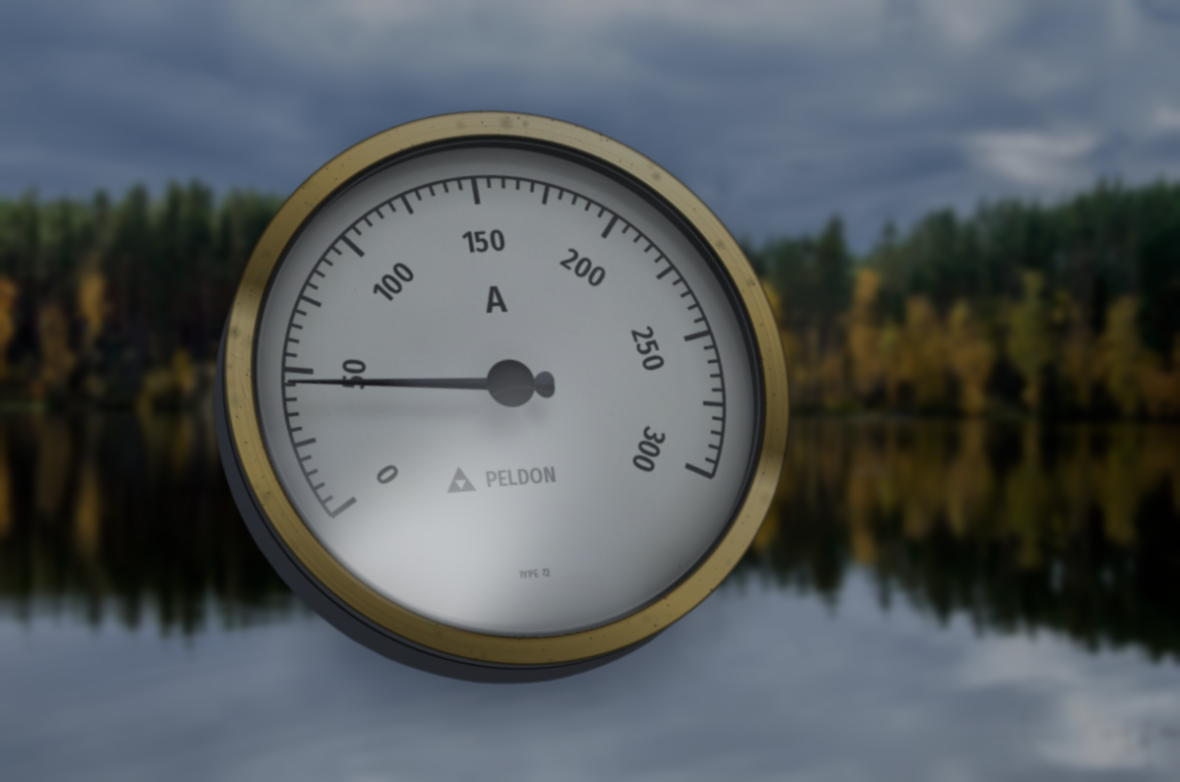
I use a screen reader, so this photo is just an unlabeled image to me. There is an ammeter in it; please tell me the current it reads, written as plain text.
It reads 45 A
